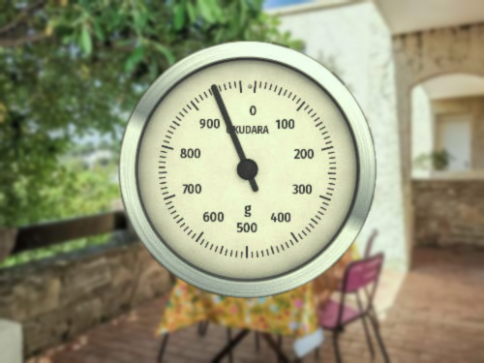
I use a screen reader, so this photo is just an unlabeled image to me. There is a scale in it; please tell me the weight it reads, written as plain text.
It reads 950 g
